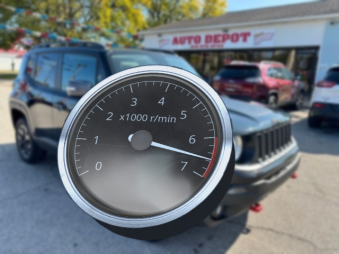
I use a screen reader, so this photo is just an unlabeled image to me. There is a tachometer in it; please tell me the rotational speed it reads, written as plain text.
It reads 6600 rpm
